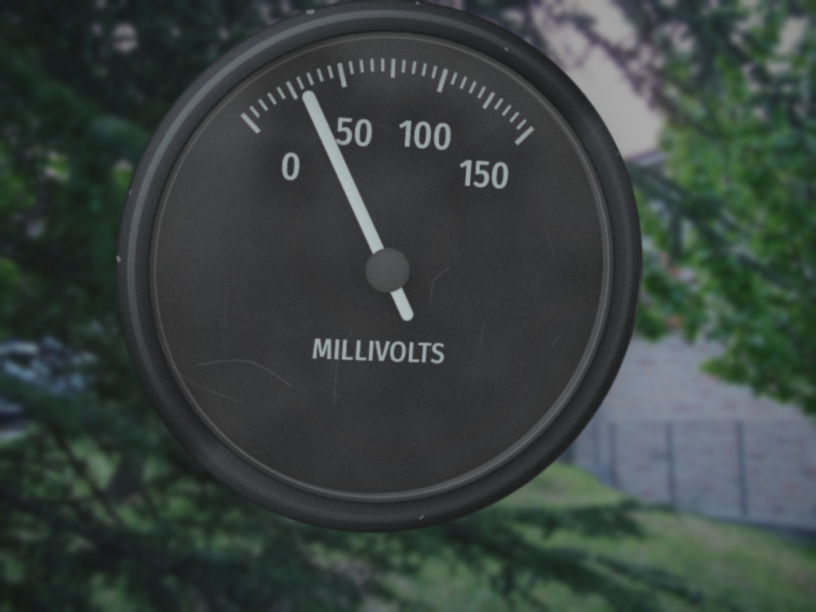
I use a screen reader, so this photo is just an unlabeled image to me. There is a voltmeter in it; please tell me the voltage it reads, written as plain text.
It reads 30 mV
